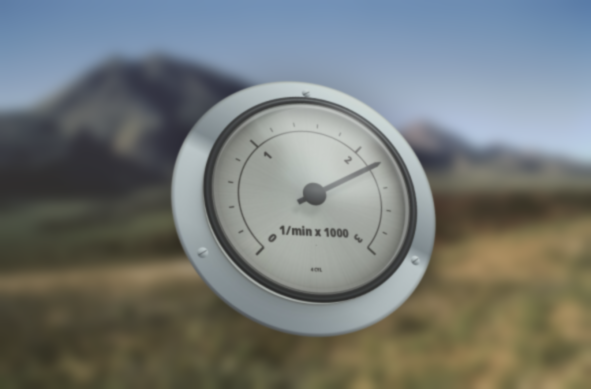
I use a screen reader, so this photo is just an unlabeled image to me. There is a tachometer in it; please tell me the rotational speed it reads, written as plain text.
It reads 2200 rpm
